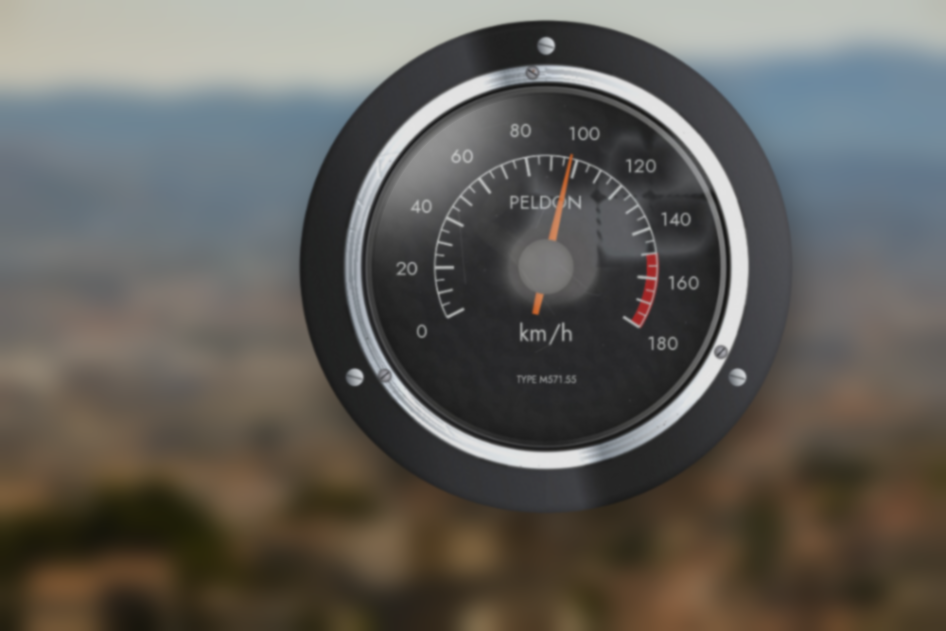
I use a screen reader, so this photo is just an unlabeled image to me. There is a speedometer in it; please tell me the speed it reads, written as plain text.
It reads 97.5 km/h
